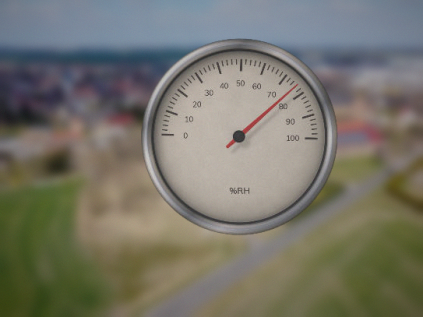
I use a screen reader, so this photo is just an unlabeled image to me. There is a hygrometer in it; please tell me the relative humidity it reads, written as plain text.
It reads 76 %
